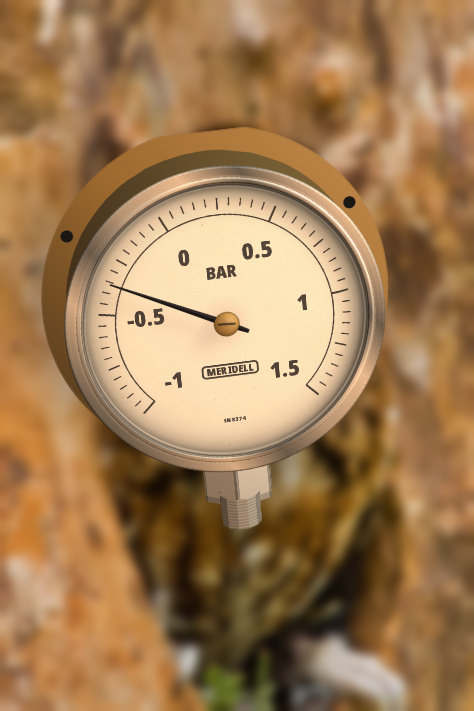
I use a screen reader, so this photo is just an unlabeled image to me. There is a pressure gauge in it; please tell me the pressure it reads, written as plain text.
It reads -0.35 bar
